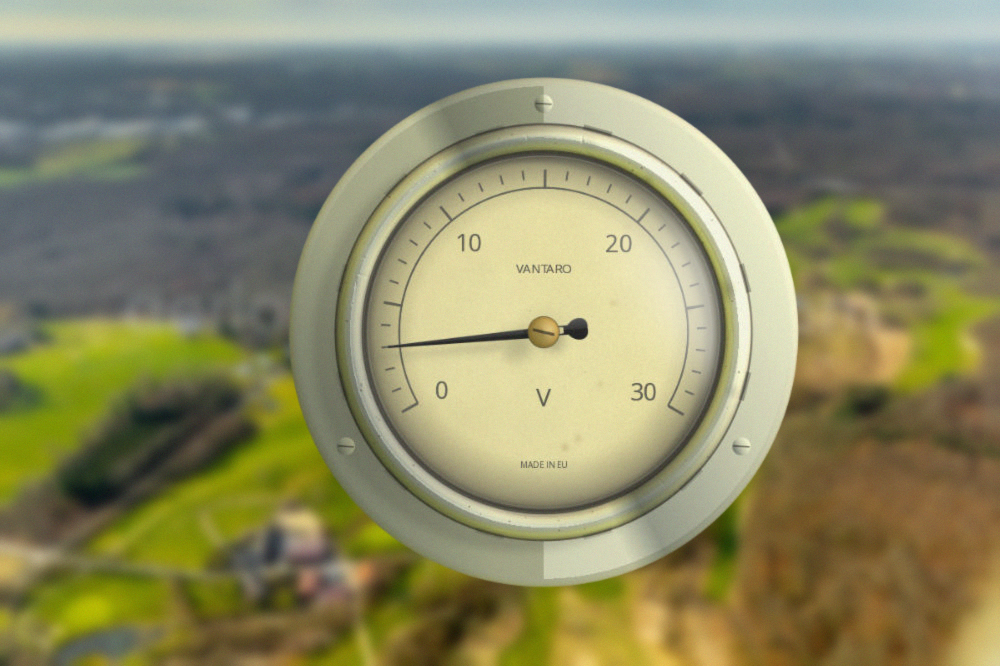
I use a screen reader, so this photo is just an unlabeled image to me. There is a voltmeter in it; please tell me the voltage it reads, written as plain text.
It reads 3 V
